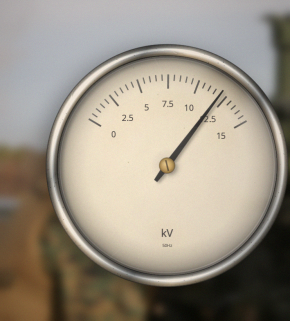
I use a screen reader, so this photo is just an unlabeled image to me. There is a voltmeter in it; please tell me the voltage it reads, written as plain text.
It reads 12 kV
